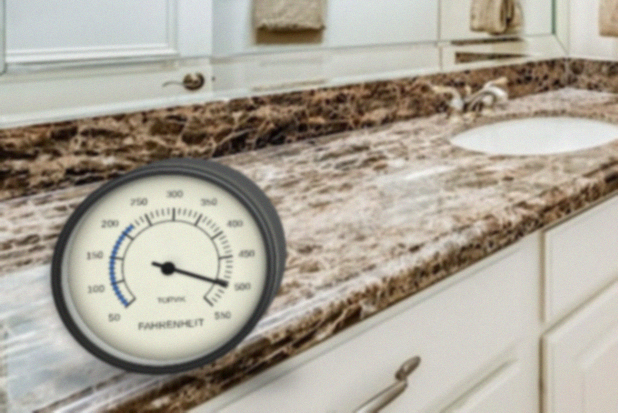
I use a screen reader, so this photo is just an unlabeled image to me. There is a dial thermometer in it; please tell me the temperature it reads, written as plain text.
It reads 500 °F
